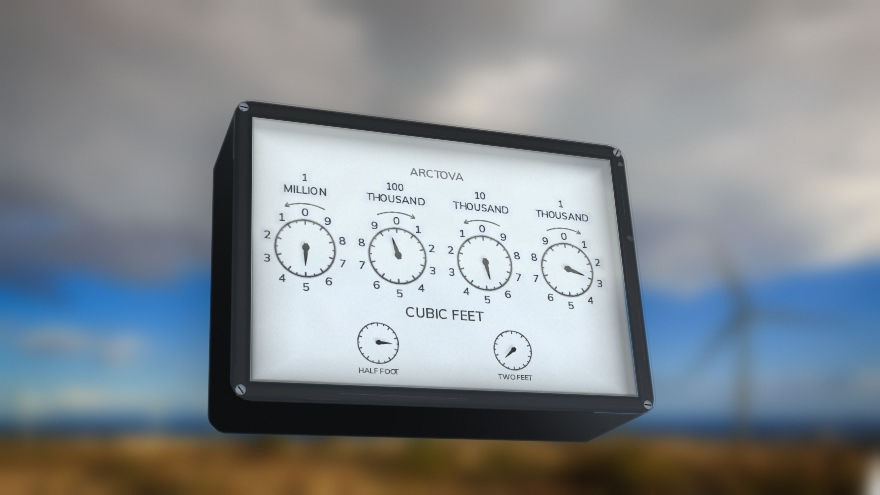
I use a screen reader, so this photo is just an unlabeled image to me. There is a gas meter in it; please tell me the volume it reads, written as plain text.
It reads 495300 ft³
